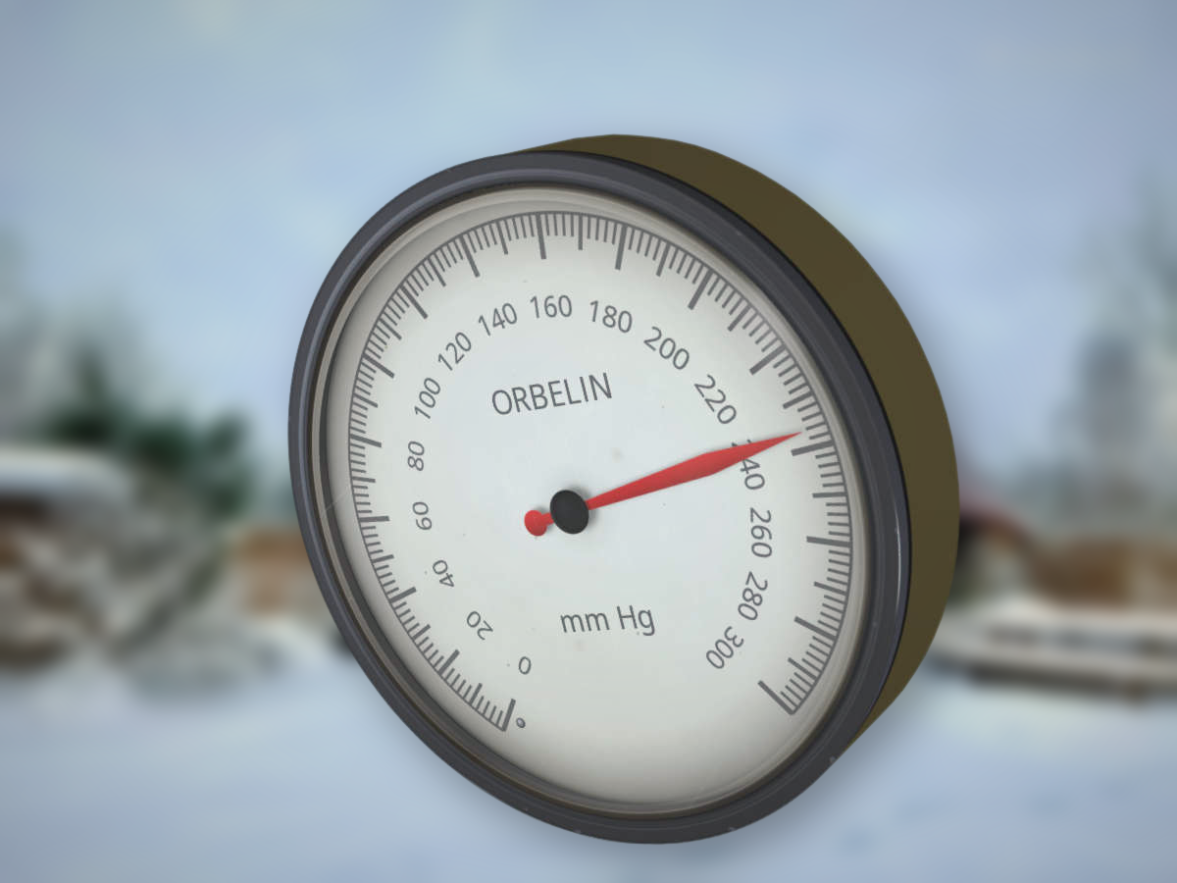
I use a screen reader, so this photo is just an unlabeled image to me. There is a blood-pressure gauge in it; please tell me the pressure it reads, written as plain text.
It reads 236 mmHg
